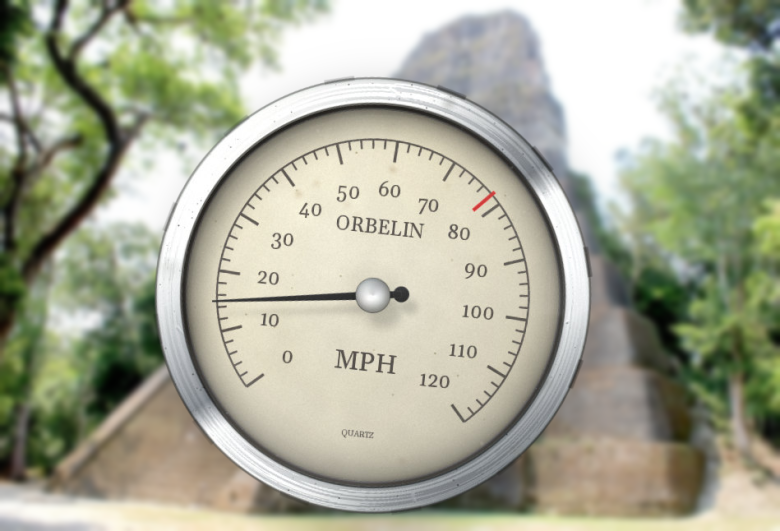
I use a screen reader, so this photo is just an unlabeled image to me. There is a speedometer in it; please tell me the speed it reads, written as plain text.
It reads 15 mph
